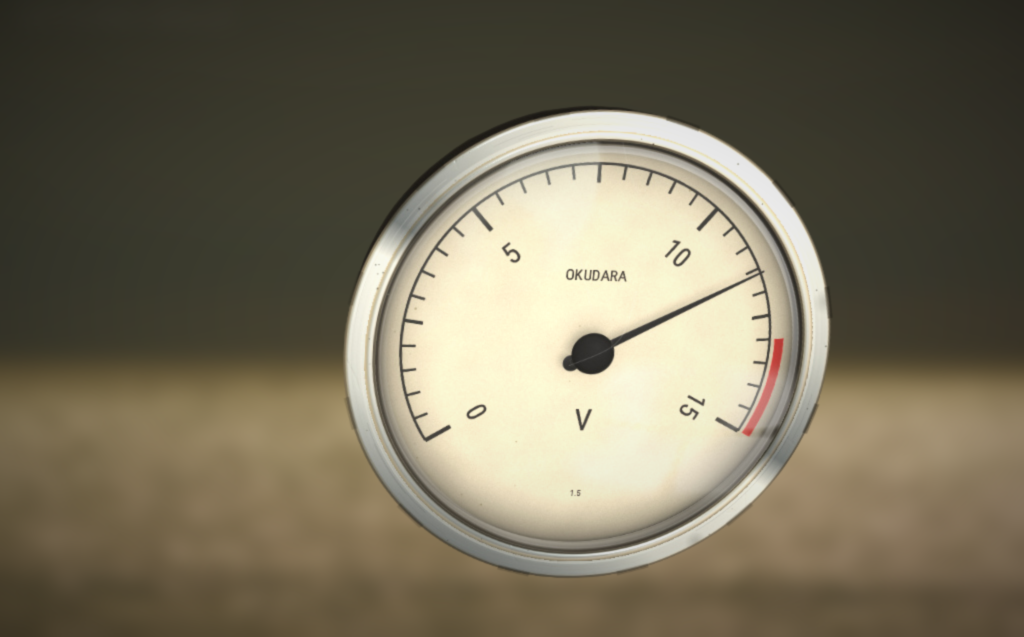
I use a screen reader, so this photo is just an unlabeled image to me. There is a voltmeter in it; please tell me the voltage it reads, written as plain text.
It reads 11.5 V
